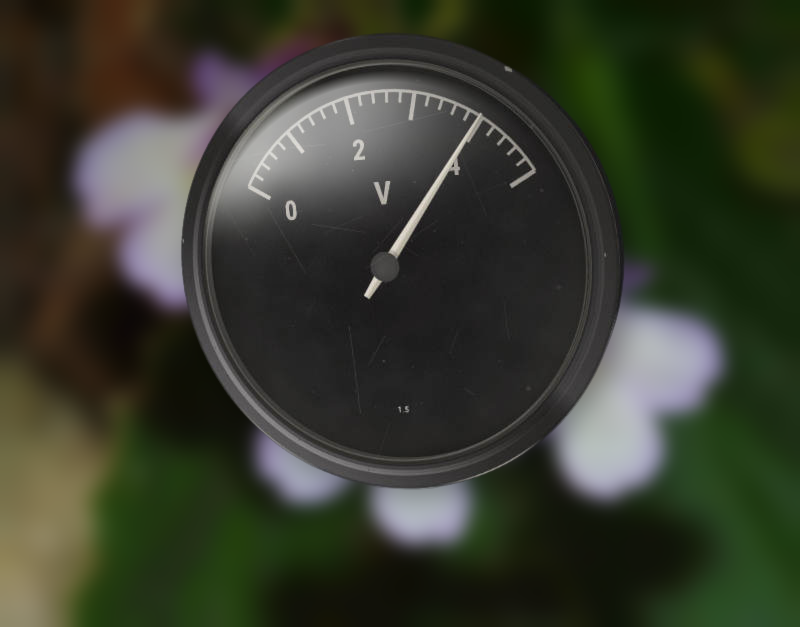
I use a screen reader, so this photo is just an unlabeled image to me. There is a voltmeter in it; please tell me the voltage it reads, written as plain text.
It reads 4 V
